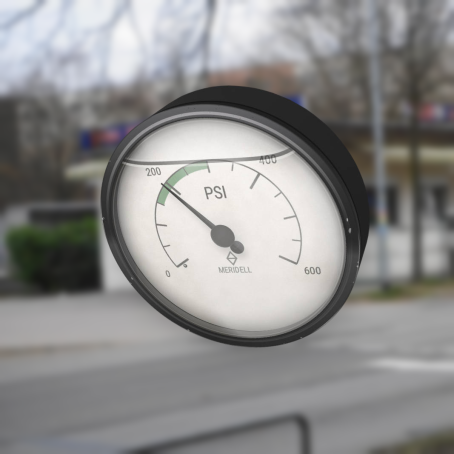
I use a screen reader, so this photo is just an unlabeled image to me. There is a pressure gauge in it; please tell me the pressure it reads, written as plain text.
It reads 200 psi
